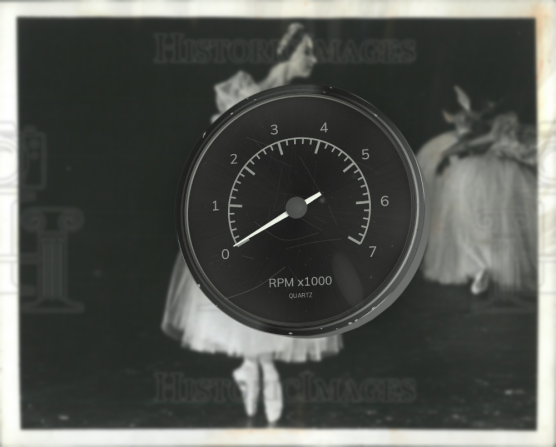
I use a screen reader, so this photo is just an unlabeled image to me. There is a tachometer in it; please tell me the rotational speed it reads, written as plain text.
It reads 0 rpm
